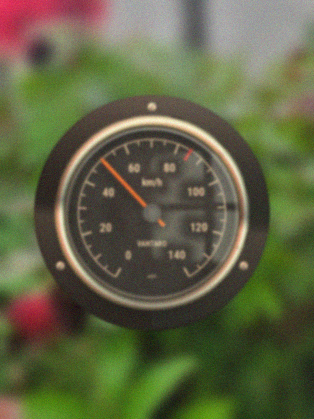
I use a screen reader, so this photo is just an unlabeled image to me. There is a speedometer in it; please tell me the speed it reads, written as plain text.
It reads 50 km/h
